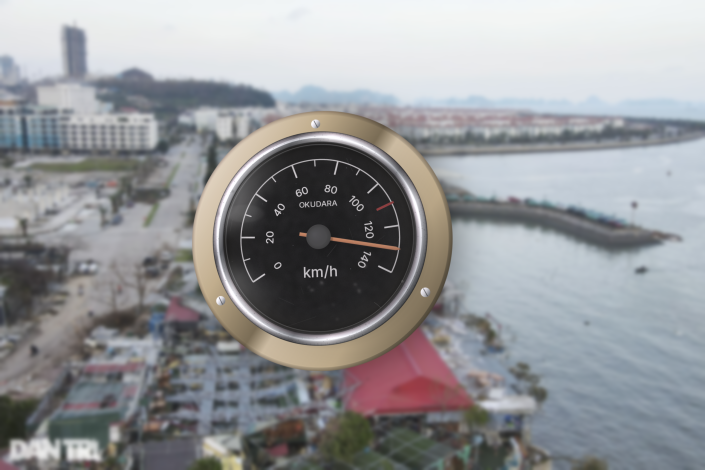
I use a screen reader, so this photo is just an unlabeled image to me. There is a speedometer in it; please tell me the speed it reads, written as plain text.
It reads 130 km/h
